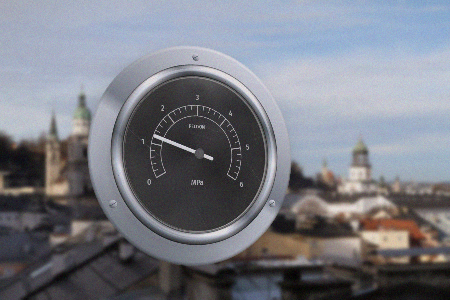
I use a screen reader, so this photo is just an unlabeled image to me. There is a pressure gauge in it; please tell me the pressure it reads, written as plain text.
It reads 1.2 MPa
